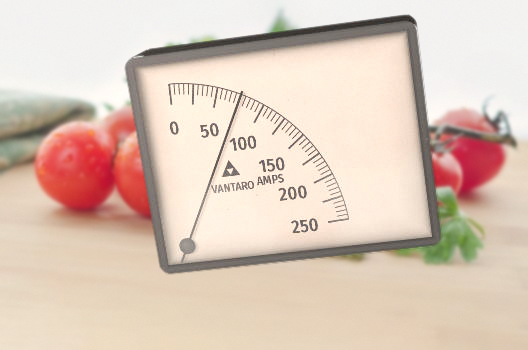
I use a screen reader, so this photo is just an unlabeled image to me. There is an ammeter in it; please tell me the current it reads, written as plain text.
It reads 75 A
